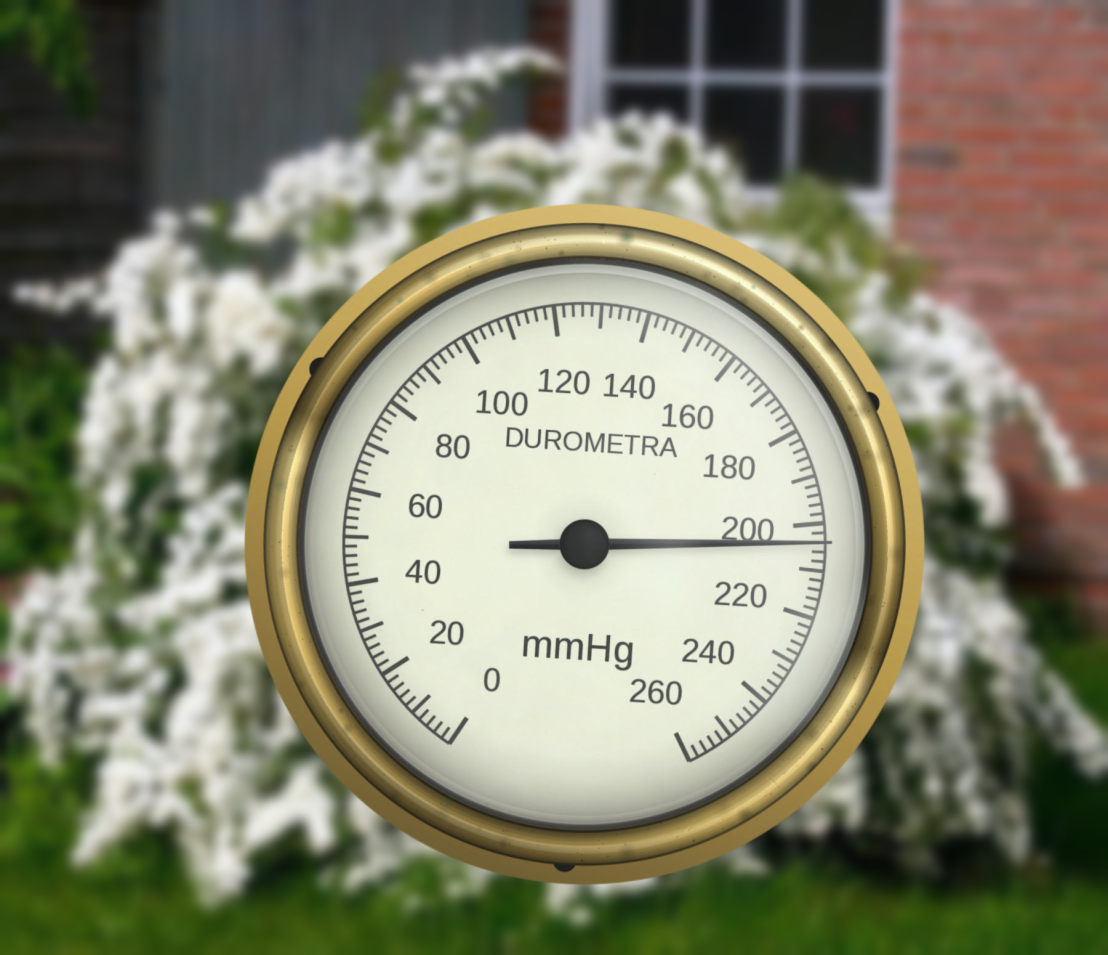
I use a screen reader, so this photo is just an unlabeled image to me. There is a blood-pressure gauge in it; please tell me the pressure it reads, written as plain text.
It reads 204 mmHg
